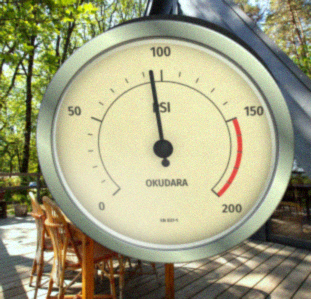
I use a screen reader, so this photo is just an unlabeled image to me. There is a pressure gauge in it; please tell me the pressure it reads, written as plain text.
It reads 95 psi
